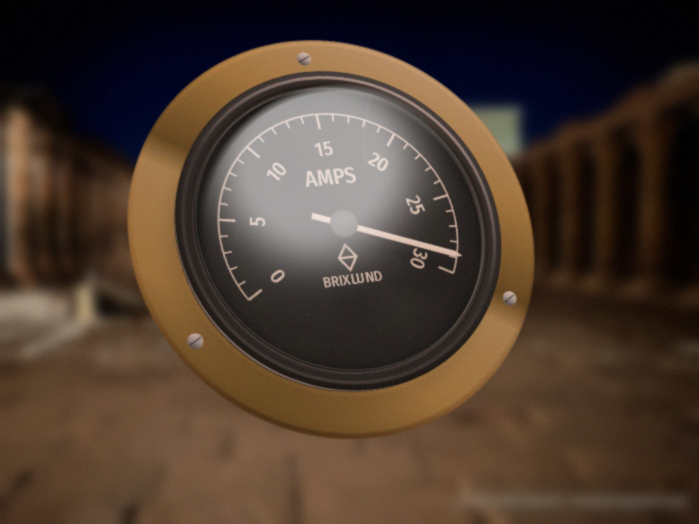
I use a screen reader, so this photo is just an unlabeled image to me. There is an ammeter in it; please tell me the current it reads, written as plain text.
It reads 29 A
